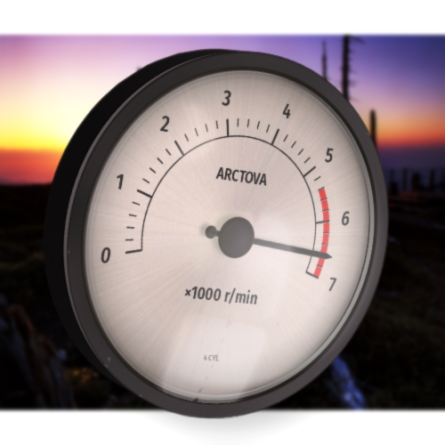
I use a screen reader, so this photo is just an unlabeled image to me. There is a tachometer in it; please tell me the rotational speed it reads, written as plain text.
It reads 6600 rpm
